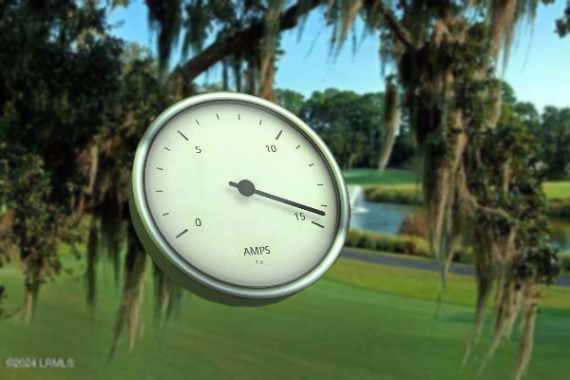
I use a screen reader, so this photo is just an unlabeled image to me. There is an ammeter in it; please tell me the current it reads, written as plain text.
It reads 14.5 A
